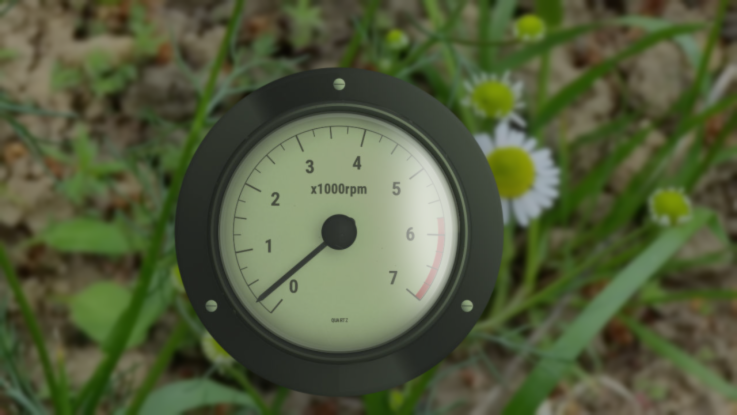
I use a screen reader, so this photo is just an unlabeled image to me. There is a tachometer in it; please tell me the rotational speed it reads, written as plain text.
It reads 250 rpm
